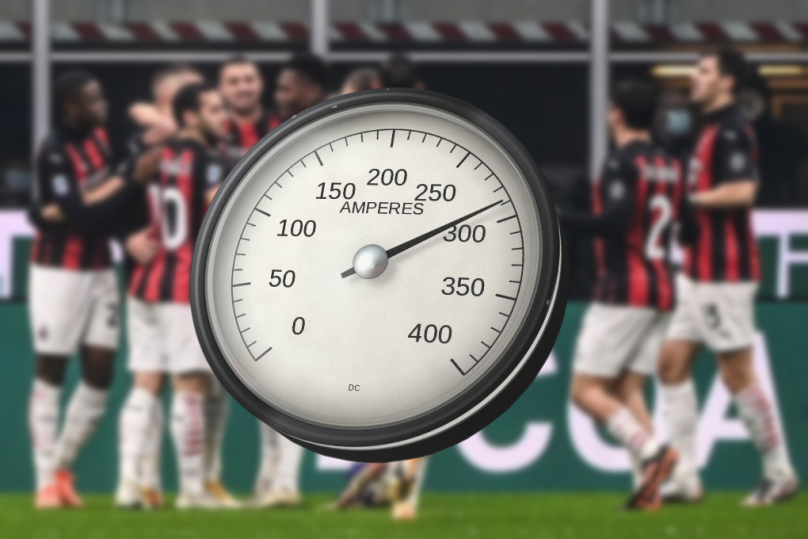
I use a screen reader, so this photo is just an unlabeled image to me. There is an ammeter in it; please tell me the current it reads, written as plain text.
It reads 290 A
